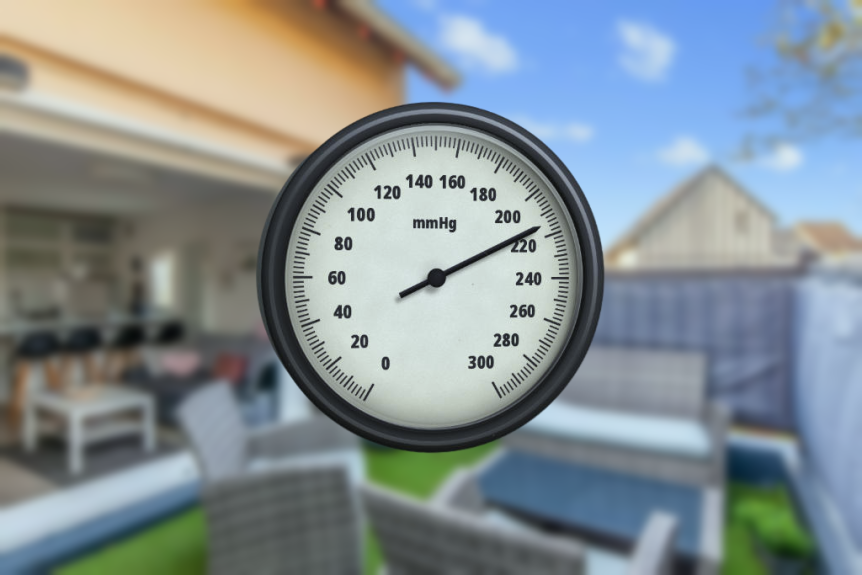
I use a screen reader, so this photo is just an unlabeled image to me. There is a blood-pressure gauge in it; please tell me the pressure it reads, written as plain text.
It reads 214 mmHg
